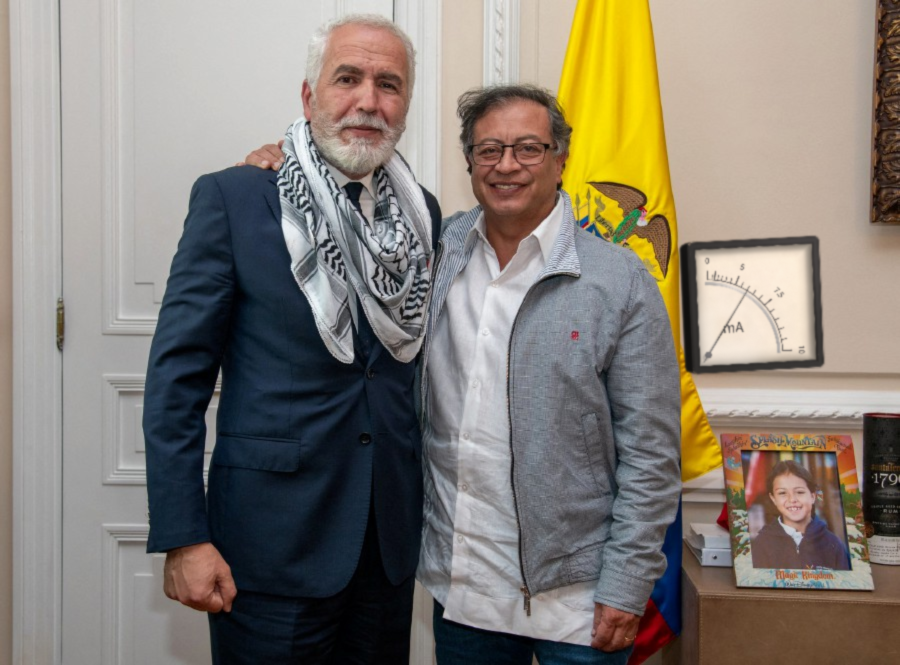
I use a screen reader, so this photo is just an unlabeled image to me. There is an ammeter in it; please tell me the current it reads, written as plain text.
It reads 6 mA
